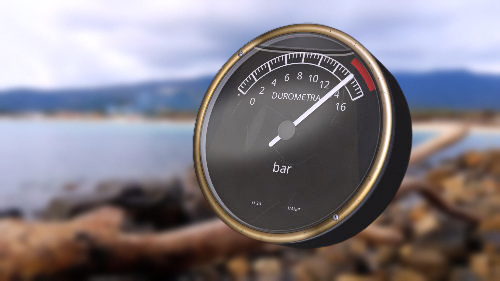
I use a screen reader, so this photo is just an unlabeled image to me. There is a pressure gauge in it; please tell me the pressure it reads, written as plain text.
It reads 14 bar
